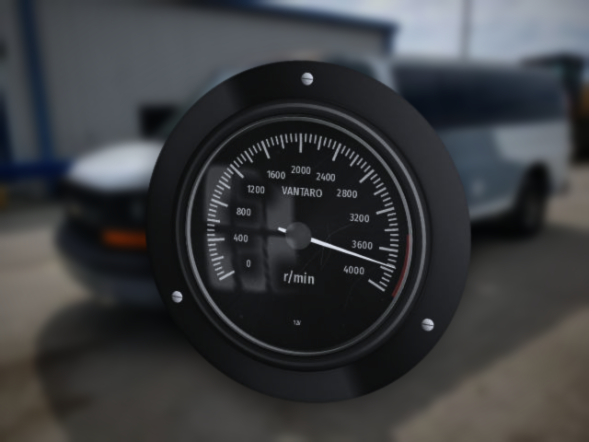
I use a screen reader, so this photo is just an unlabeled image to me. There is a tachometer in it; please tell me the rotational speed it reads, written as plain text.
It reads 3750 rpm
